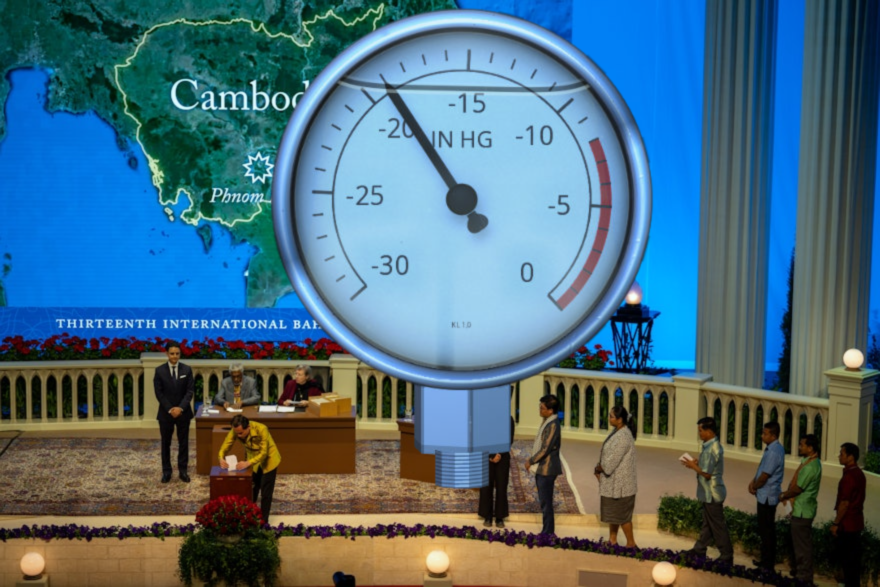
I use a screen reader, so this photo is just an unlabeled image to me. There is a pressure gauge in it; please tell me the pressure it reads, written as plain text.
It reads -19 inHg
